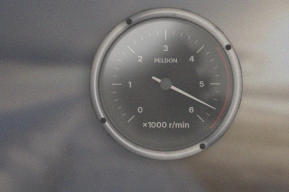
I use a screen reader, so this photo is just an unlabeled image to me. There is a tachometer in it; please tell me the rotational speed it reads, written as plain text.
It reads 5600 rpm
